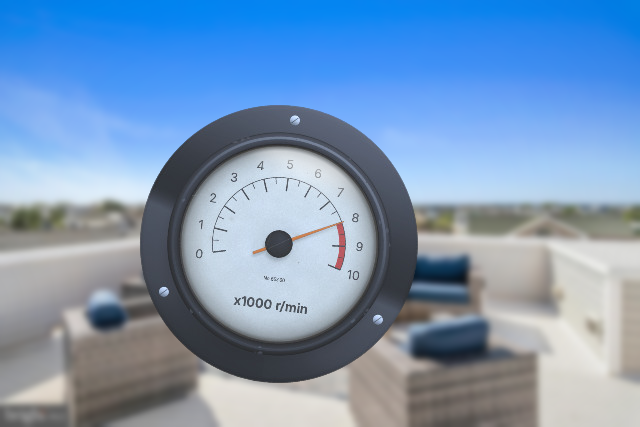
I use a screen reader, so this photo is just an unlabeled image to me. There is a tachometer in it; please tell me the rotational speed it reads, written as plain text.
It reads 8000 rpm
